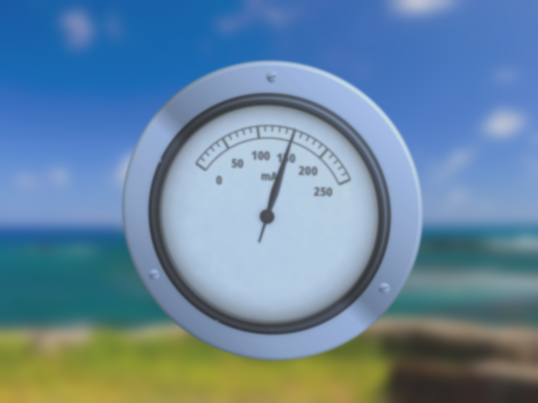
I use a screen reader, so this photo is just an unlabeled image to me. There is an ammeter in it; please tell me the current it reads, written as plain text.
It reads 150 mA
